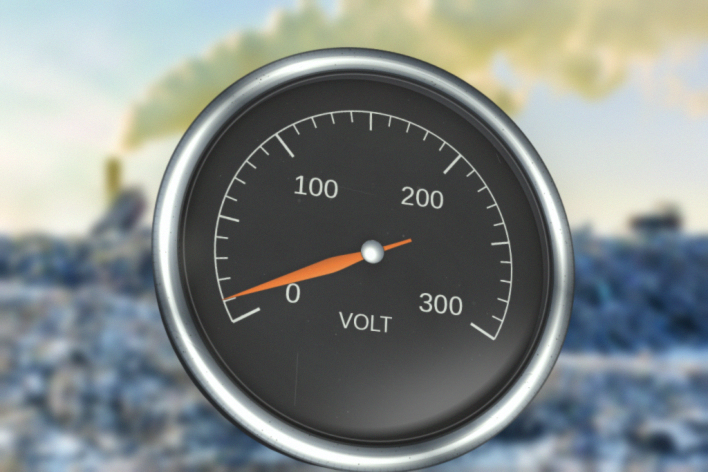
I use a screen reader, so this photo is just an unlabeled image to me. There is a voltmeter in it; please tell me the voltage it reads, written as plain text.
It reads 10 V
